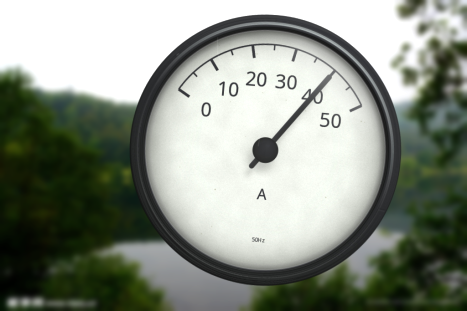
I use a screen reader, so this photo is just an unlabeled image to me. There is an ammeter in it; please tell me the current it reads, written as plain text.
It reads 40 A
